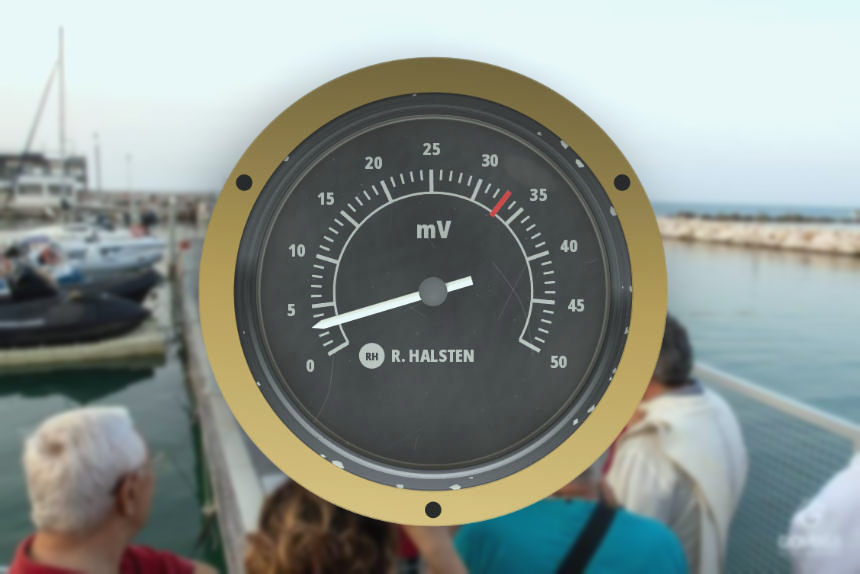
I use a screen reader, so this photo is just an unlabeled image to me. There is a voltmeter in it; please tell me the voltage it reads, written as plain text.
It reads 3 mV
